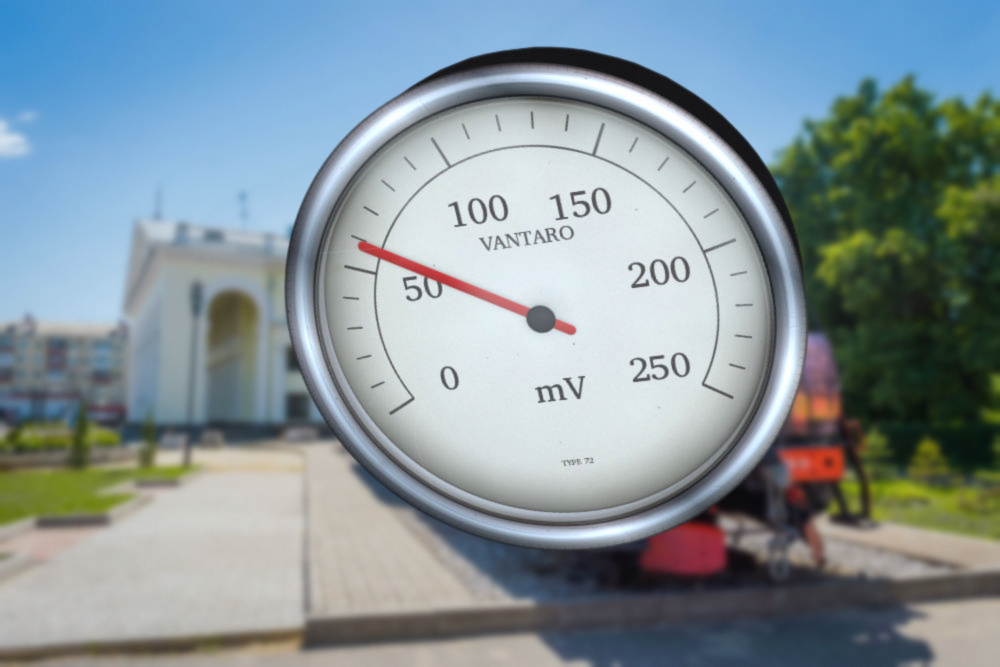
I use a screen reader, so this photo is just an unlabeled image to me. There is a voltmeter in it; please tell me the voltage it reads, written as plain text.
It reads 60 mV
